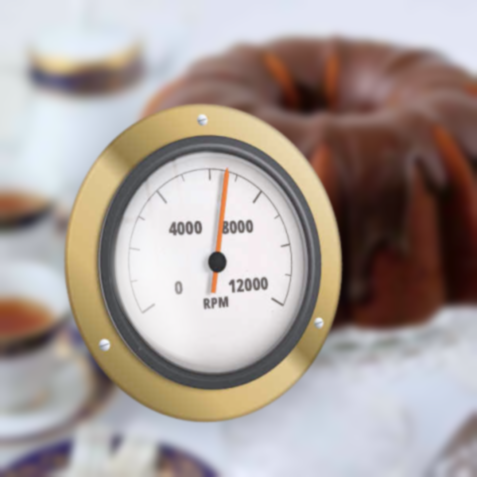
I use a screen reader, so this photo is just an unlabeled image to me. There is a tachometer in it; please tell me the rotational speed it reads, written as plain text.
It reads 6500 rpm
